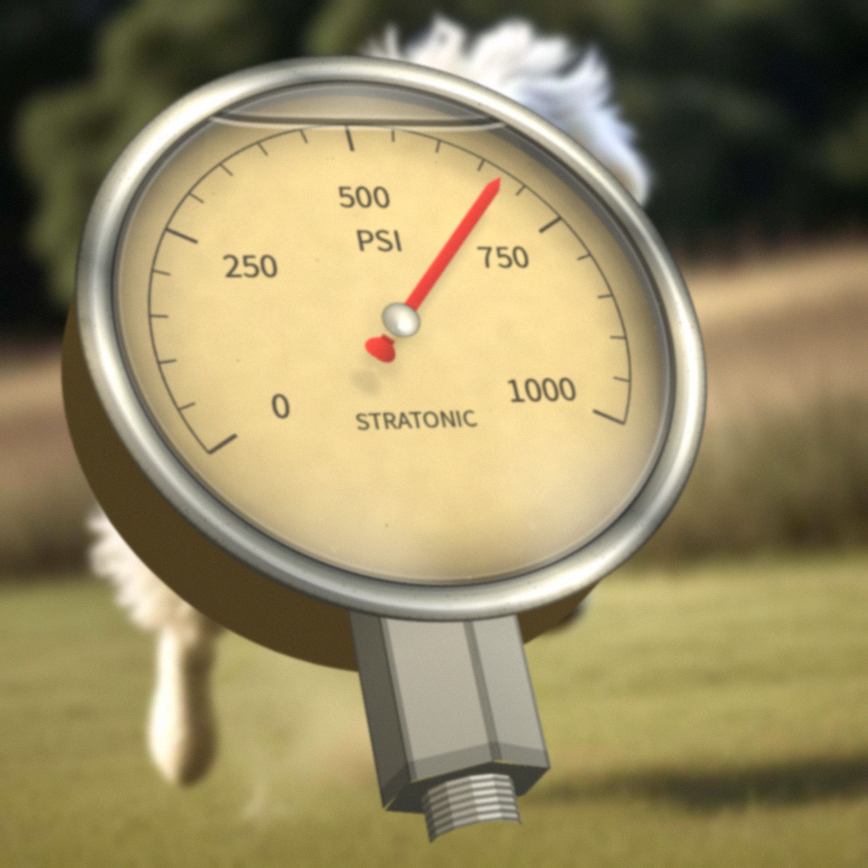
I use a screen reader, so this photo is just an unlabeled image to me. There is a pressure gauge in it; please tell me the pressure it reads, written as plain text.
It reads 675 psi
